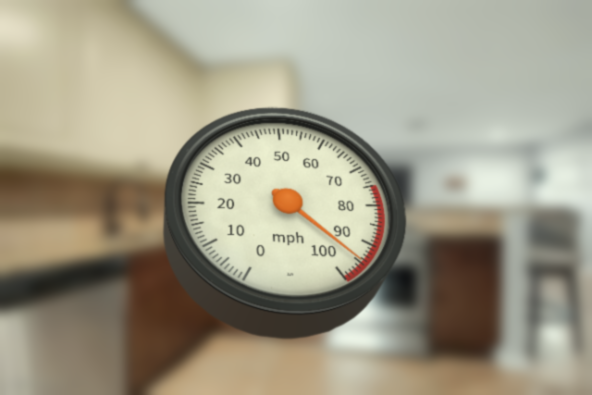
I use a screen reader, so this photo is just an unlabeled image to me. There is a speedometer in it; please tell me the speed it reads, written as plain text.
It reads 95 mph
